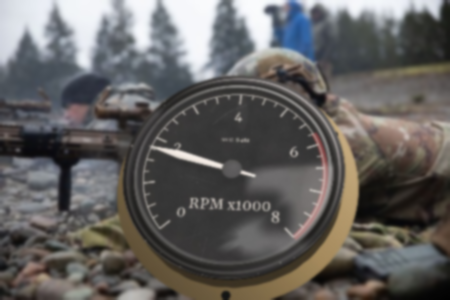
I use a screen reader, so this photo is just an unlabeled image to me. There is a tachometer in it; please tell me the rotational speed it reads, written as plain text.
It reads 1750 rpm
